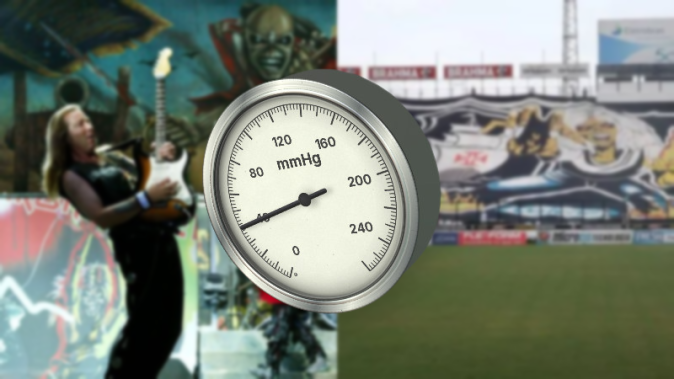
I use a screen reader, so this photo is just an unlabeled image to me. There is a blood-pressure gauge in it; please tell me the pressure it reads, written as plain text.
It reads 40 mmHg
